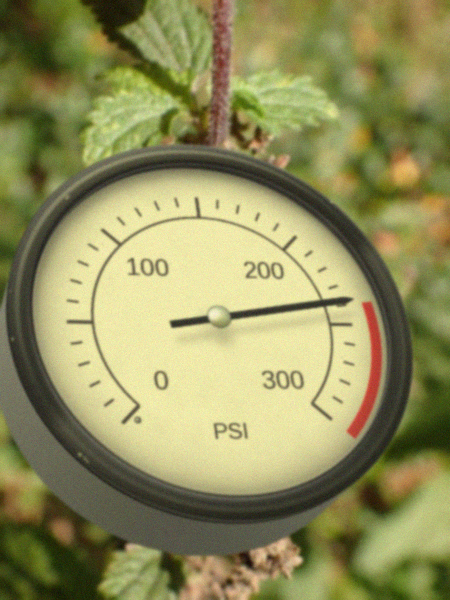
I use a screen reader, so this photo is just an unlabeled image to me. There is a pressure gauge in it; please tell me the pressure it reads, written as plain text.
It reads 240 psi
